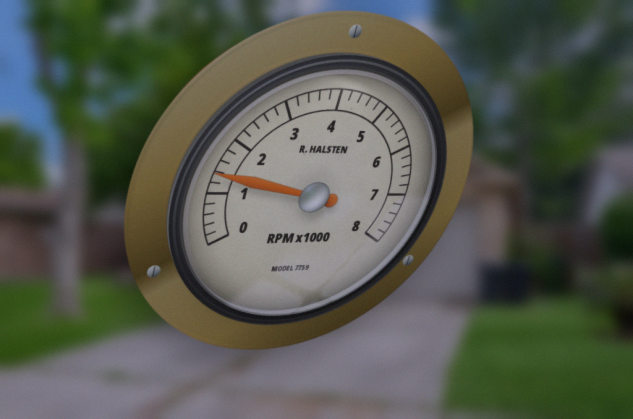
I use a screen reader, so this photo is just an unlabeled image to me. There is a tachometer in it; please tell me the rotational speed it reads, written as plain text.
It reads 1400 rpm
